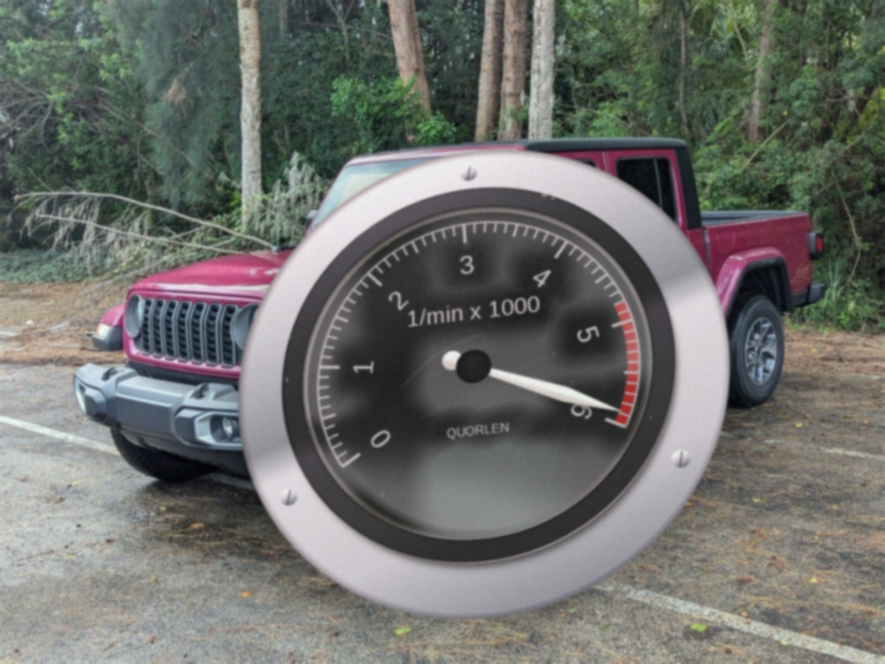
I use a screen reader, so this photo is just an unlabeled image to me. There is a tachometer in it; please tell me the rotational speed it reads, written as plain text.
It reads 5900 rpm
